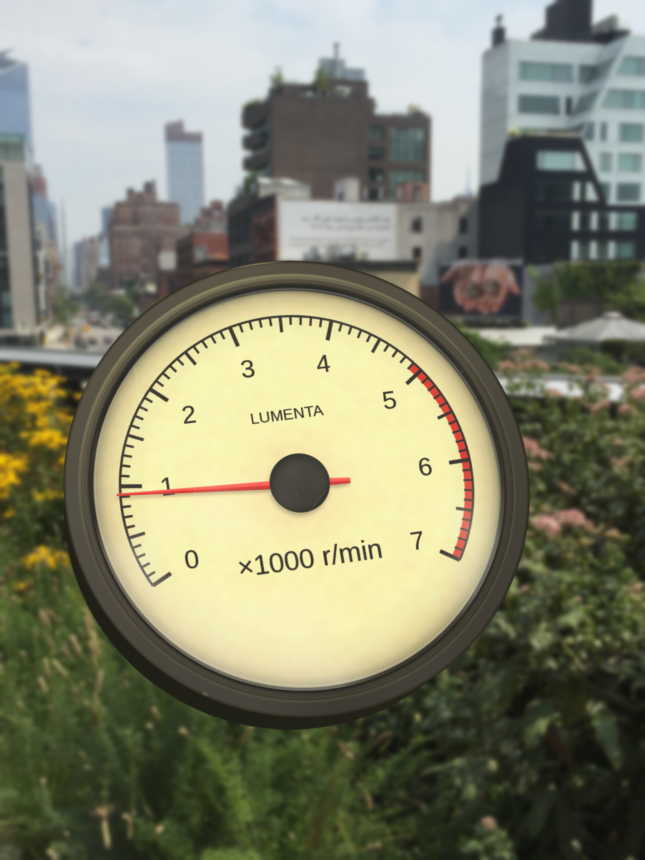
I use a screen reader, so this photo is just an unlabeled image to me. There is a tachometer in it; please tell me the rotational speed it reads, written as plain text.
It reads 900 rpm
